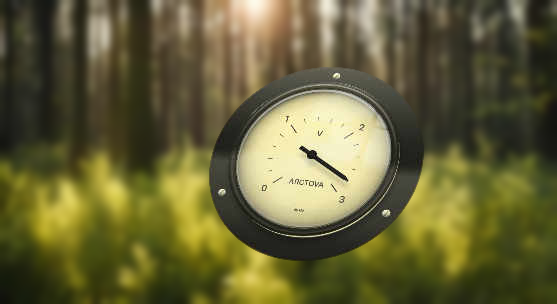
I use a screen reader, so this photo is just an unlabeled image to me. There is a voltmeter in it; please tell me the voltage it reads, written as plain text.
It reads 2.8 V
